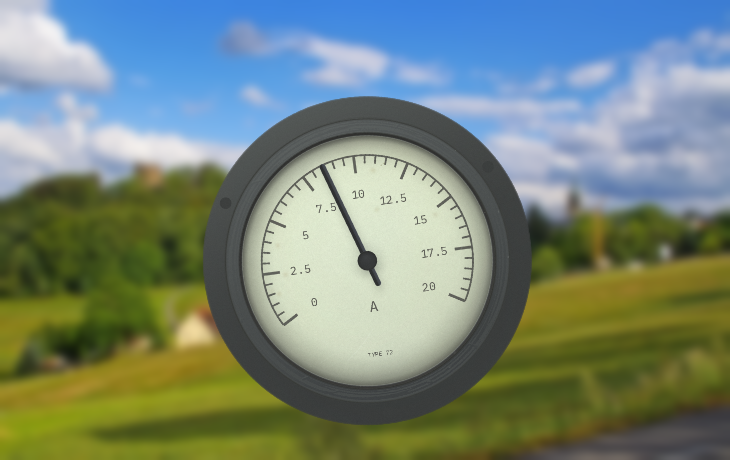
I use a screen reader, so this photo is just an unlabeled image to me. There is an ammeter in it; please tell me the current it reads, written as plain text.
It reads 8.5 A
